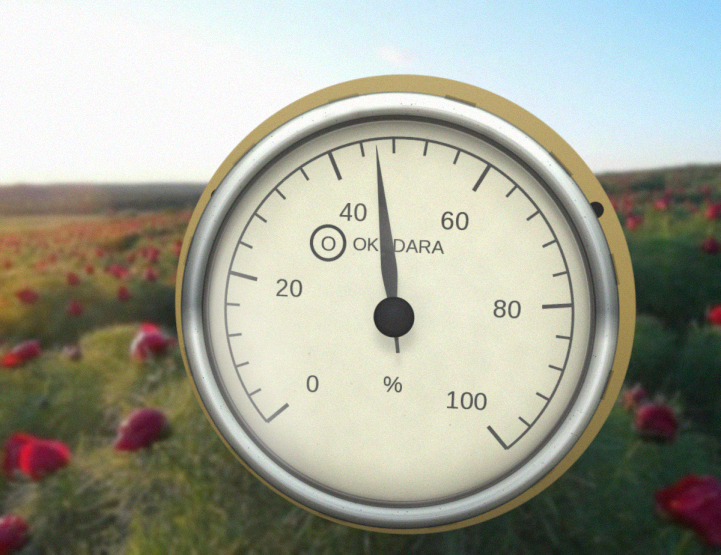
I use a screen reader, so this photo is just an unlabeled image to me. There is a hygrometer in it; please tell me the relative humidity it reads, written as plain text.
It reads 46 %
